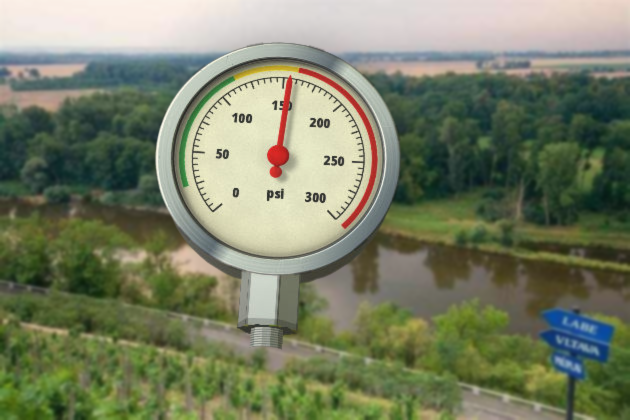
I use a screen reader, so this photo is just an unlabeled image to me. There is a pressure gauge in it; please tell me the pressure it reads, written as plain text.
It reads 155 psi
